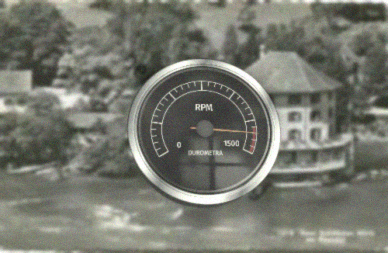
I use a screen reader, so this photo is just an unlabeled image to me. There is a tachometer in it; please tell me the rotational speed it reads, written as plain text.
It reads 1350 rpm
